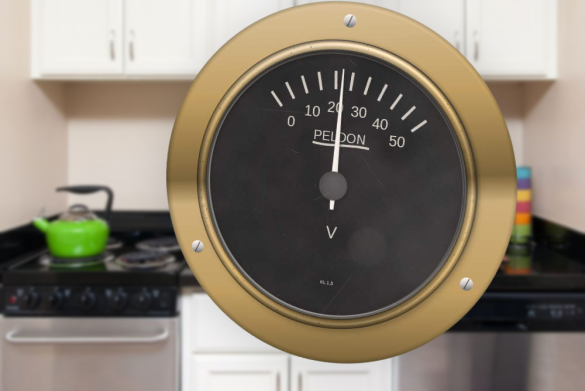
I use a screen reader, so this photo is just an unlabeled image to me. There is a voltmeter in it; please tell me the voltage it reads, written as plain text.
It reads 22.5 V
